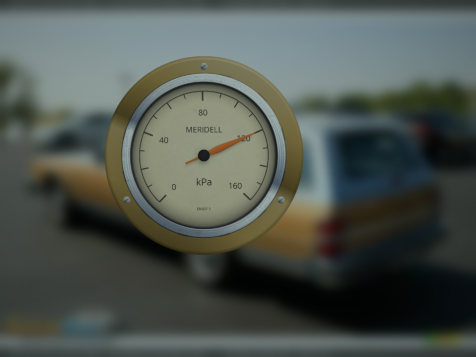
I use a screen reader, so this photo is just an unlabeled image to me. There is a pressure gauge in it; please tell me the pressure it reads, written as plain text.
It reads 120 kPa
